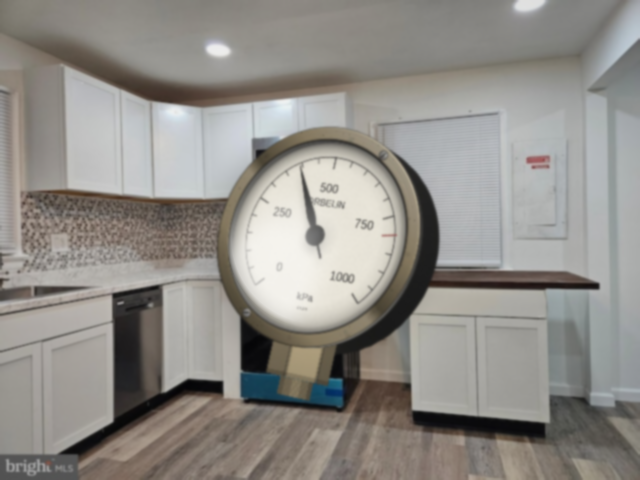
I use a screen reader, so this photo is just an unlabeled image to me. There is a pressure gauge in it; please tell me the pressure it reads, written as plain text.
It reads 400 kPa
